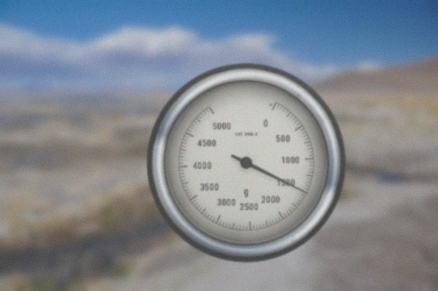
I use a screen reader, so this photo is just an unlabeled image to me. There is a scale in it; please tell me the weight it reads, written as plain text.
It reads 1500 g
